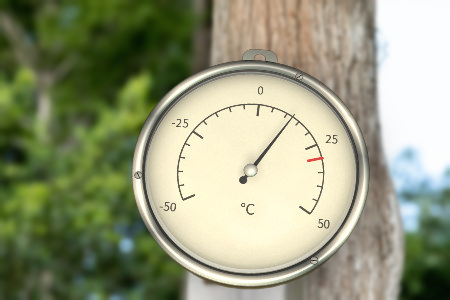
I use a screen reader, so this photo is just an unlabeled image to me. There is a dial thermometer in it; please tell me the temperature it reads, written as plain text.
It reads 12.5 °C
